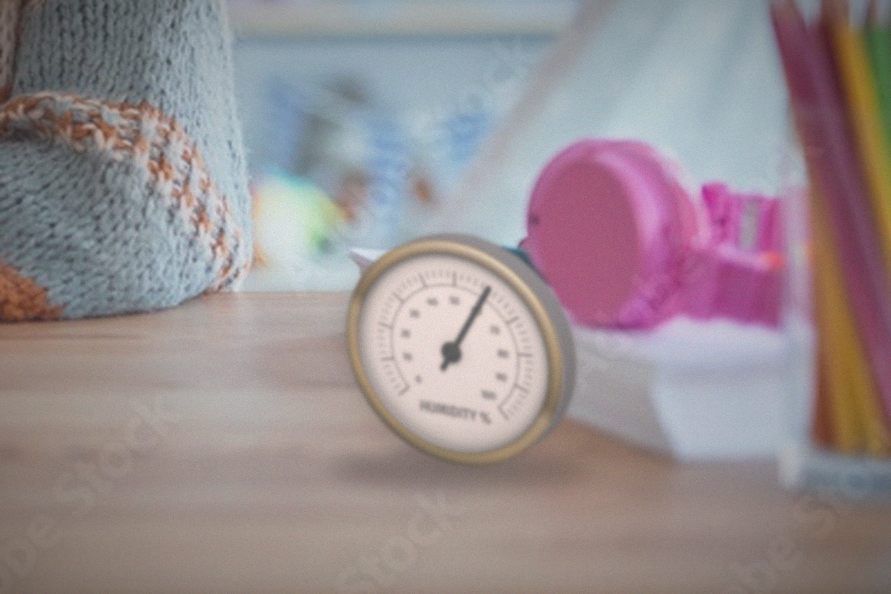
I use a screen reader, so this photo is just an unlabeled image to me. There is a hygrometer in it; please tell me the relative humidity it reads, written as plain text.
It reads 60 %
